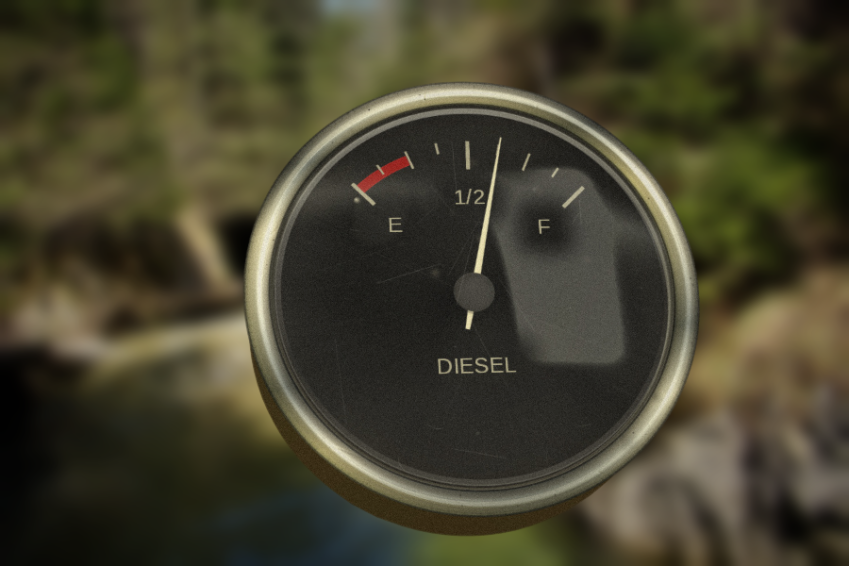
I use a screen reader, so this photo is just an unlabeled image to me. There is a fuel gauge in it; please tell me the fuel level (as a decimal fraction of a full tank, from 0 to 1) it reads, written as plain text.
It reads 0.625
